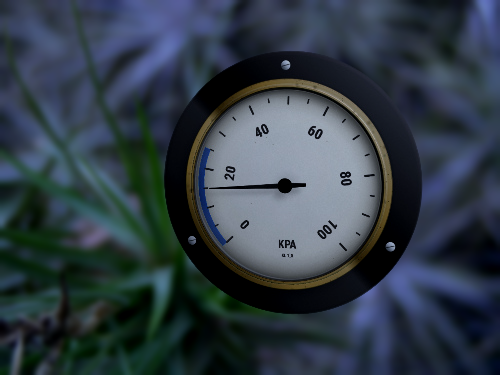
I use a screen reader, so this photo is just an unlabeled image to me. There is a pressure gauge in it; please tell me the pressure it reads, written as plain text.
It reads 15 kPa
